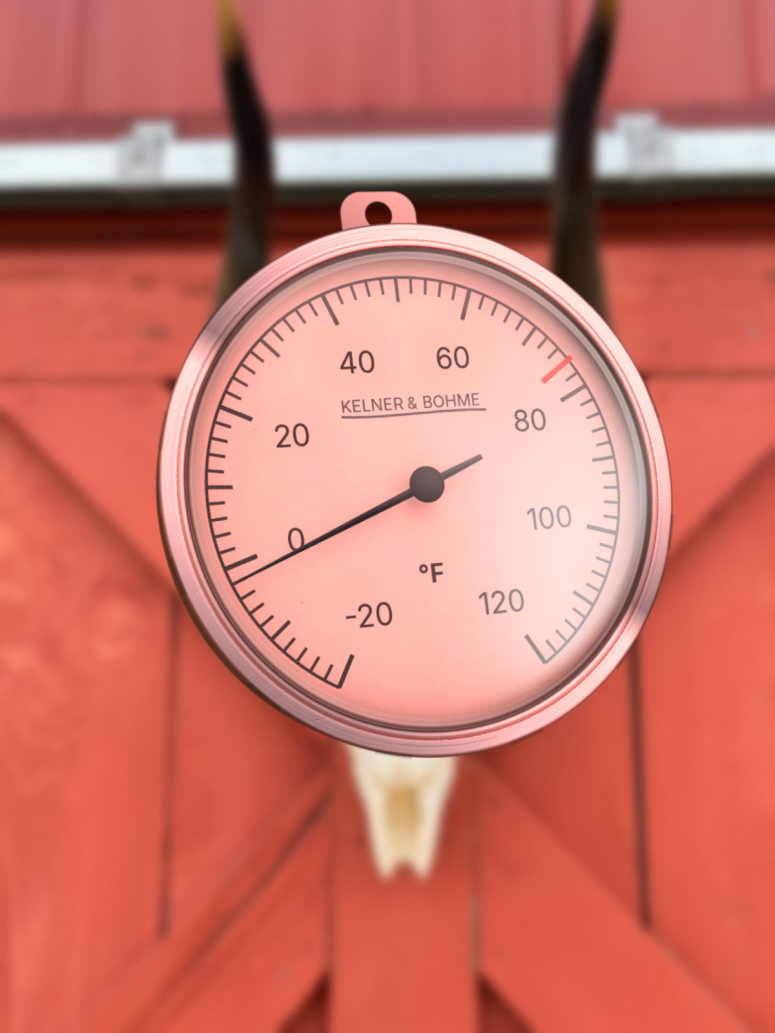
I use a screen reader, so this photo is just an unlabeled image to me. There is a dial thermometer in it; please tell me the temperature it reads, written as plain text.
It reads -2 °F
